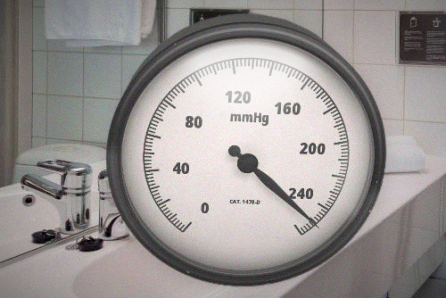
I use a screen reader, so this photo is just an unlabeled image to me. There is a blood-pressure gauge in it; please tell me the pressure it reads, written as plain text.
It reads 250 mmHg
